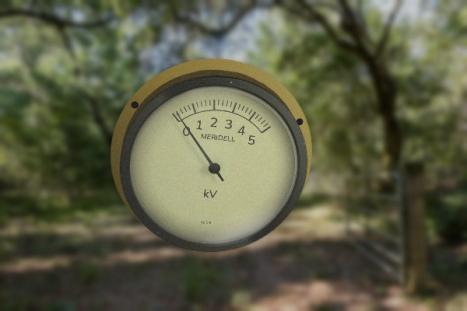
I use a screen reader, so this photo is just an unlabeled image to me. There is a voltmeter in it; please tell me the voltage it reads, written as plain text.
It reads 0.2 kV
